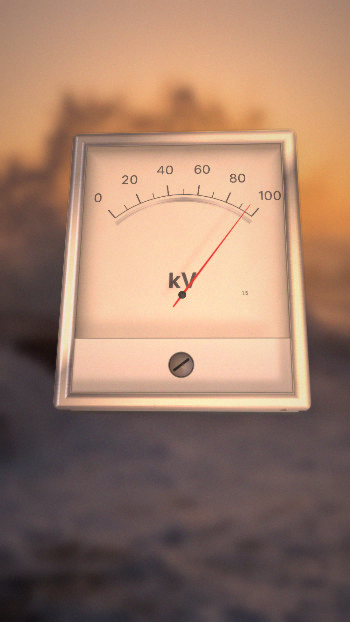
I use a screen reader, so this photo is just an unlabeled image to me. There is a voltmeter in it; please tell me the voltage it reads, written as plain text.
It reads 95 kV
